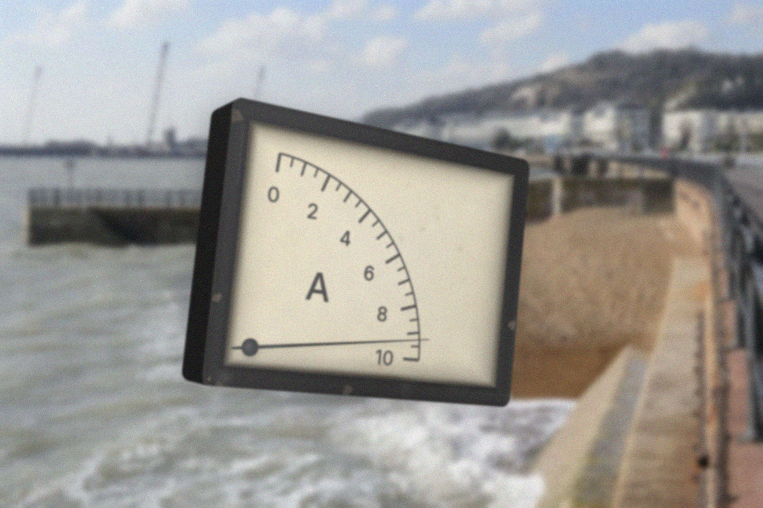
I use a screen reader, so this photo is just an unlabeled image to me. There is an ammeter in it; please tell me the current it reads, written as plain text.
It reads 9.25 A
